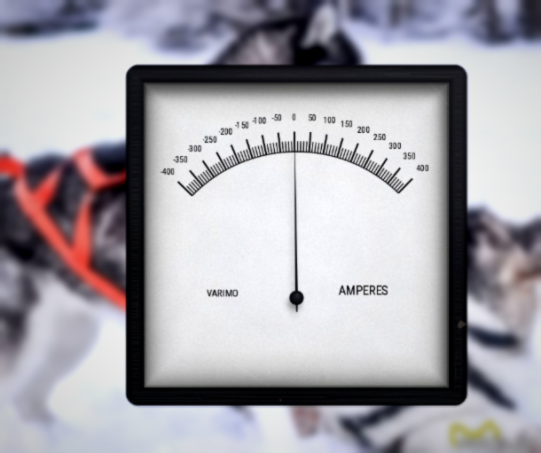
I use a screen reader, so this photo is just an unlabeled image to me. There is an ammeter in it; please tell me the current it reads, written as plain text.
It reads 0 A
